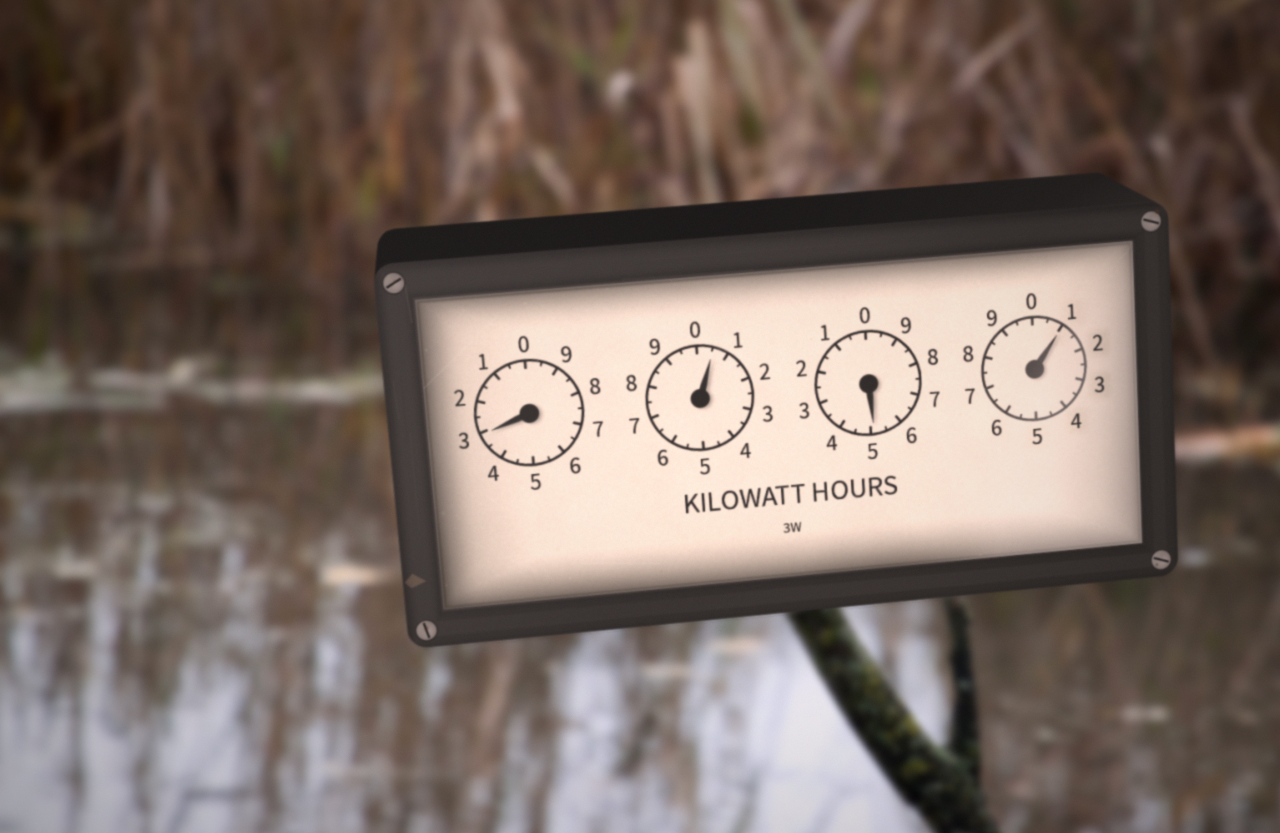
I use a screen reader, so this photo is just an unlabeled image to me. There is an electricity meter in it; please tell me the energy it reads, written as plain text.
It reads 3051 kWh
